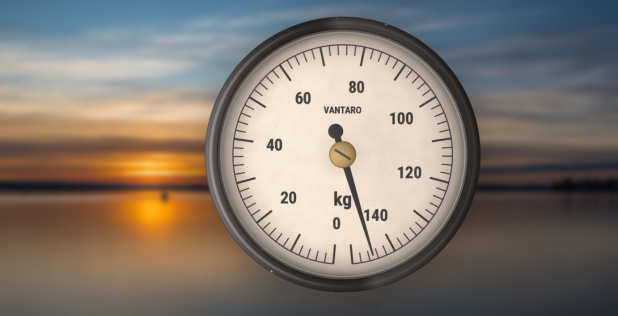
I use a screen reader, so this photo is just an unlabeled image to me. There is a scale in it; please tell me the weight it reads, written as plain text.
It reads 145 kg
